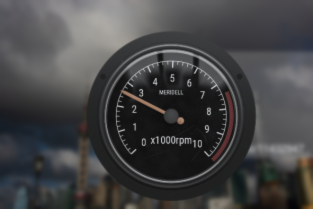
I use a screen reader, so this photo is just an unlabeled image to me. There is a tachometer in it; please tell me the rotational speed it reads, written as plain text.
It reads 2600 rpm
